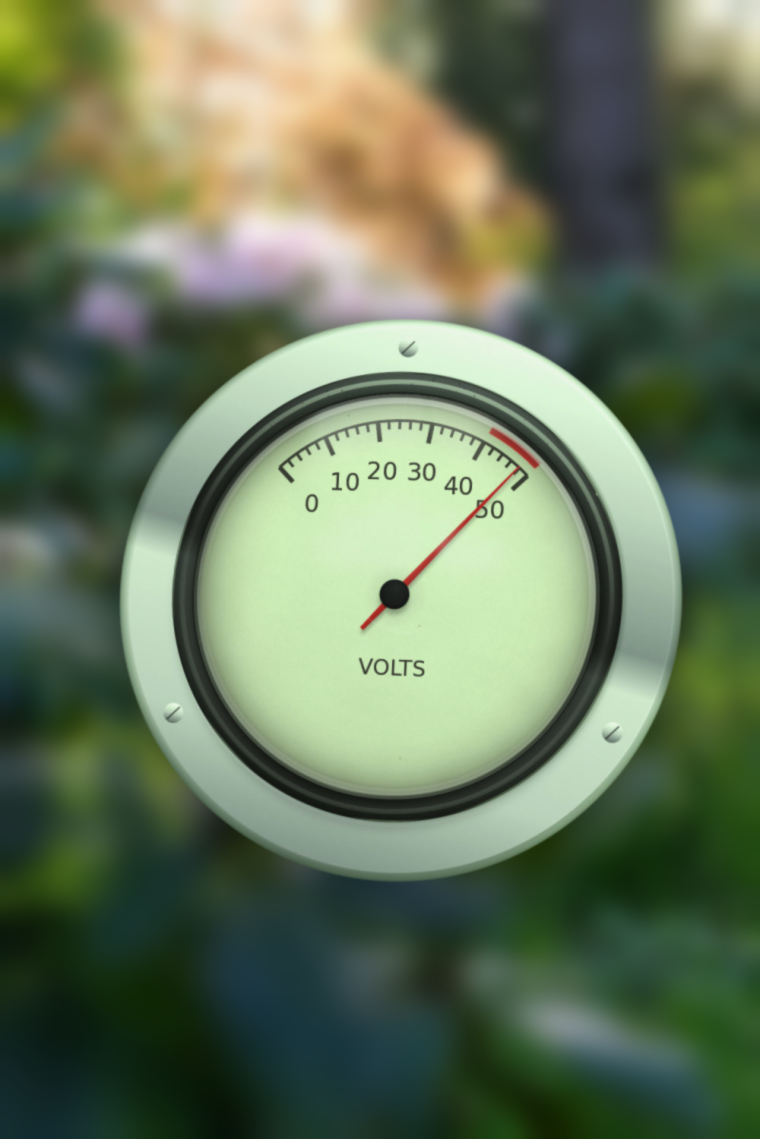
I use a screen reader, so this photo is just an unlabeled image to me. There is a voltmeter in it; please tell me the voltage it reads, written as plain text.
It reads 48 V
